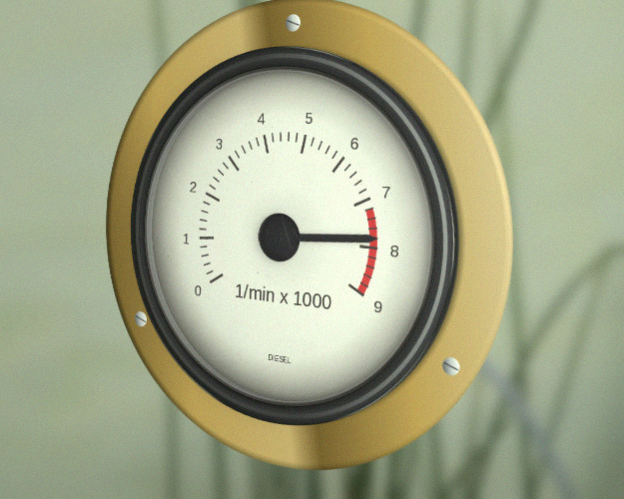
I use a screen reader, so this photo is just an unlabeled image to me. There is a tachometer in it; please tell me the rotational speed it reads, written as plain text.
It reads 7800 rpm
